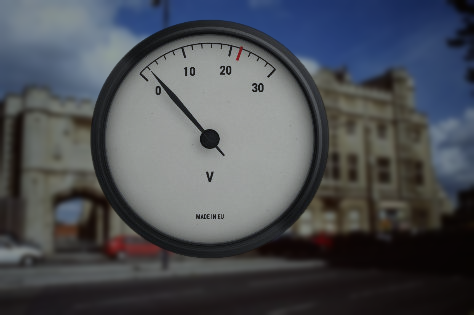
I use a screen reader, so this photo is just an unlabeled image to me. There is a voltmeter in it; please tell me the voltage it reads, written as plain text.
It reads 2 V
